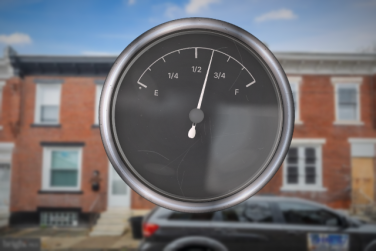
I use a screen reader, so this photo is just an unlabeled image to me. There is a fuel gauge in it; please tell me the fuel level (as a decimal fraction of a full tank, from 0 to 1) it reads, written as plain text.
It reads 0.625
